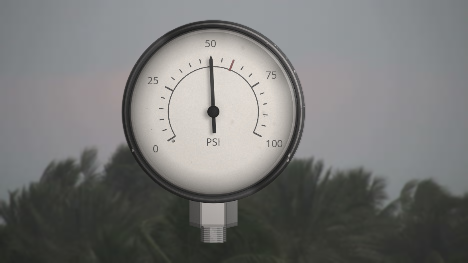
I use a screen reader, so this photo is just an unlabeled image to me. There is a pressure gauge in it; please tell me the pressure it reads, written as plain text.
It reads 50 psi
